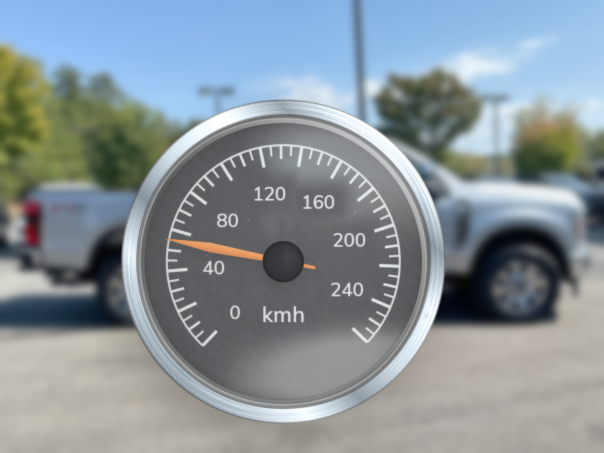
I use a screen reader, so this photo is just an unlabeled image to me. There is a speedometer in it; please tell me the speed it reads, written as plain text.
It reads 55 km/h
